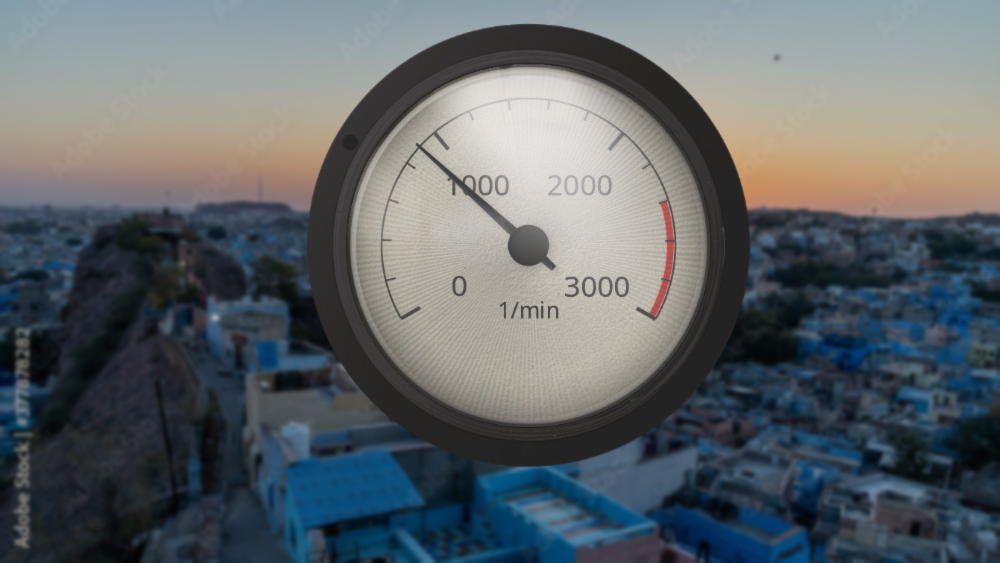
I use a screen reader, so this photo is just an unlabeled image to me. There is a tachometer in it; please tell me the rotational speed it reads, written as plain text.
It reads 900 rpm
